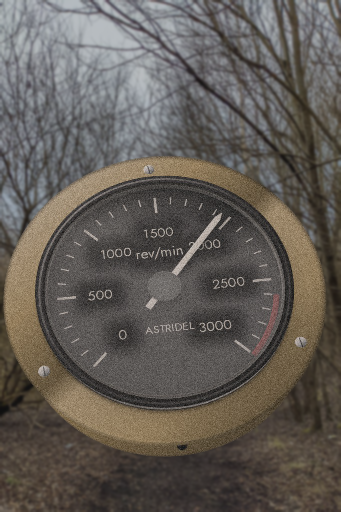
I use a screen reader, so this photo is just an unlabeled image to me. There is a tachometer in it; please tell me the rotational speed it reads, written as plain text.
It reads 1950 rpm
